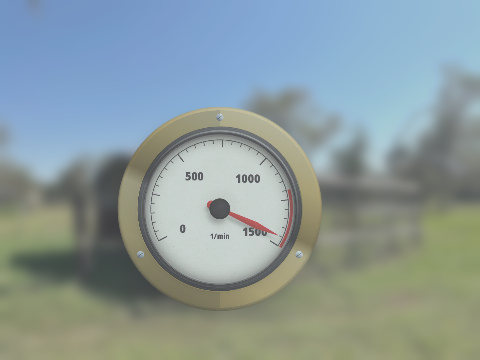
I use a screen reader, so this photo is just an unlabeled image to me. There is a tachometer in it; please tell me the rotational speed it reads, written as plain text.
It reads 1450 rpm
